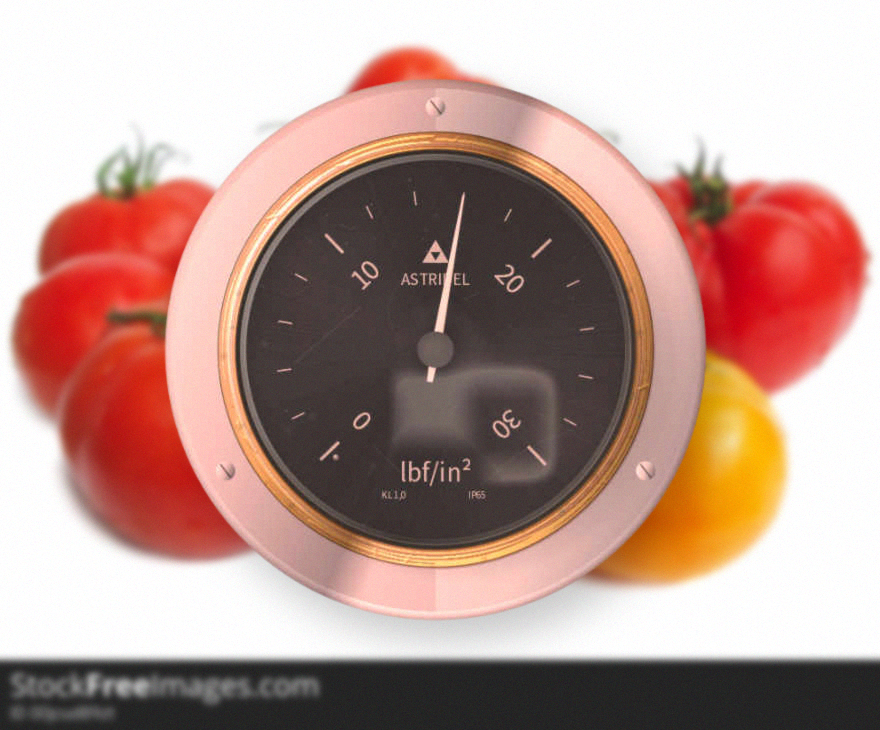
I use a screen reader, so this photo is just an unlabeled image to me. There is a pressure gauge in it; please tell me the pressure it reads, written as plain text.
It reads 16 psi
